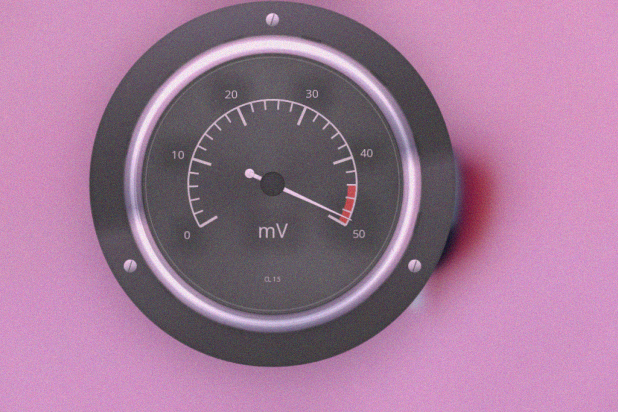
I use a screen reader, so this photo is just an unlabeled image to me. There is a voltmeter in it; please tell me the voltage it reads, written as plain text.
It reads 49 mV
